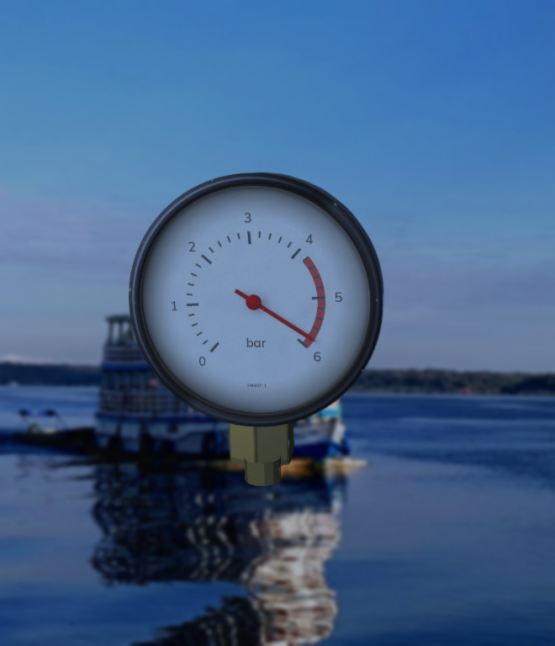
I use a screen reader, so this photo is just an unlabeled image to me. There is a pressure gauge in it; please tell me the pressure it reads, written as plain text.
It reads 5.8 bar
